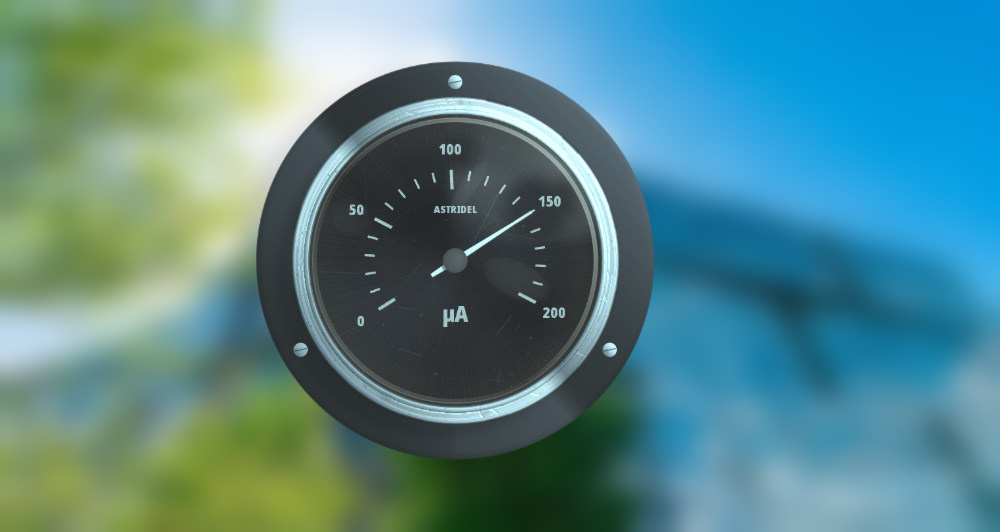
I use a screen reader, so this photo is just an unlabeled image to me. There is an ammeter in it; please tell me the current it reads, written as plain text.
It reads 150 µA
